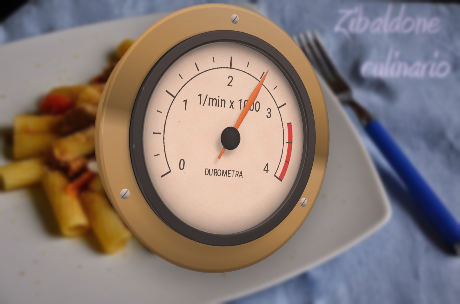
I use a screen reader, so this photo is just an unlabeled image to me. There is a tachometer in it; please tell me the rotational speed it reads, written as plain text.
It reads 2500 rpm
